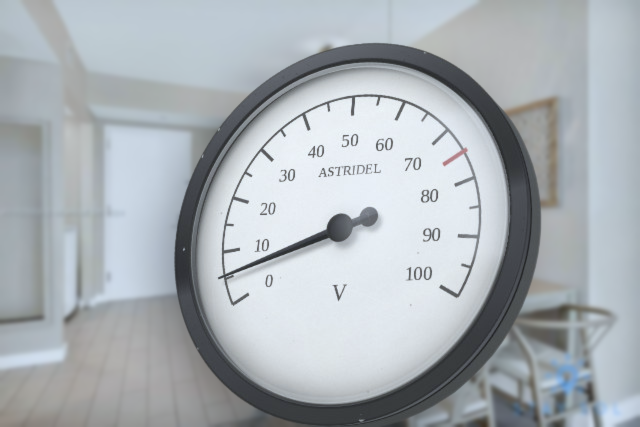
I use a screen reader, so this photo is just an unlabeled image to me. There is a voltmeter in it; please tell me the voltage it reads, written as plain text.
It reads 5 V
